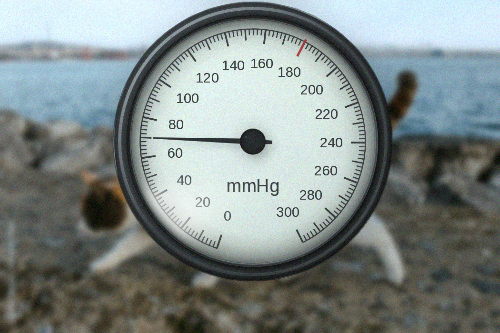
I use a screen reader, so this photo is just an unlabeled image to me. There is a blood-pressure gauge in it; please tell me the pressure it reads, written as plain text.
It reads 70 mmHg
